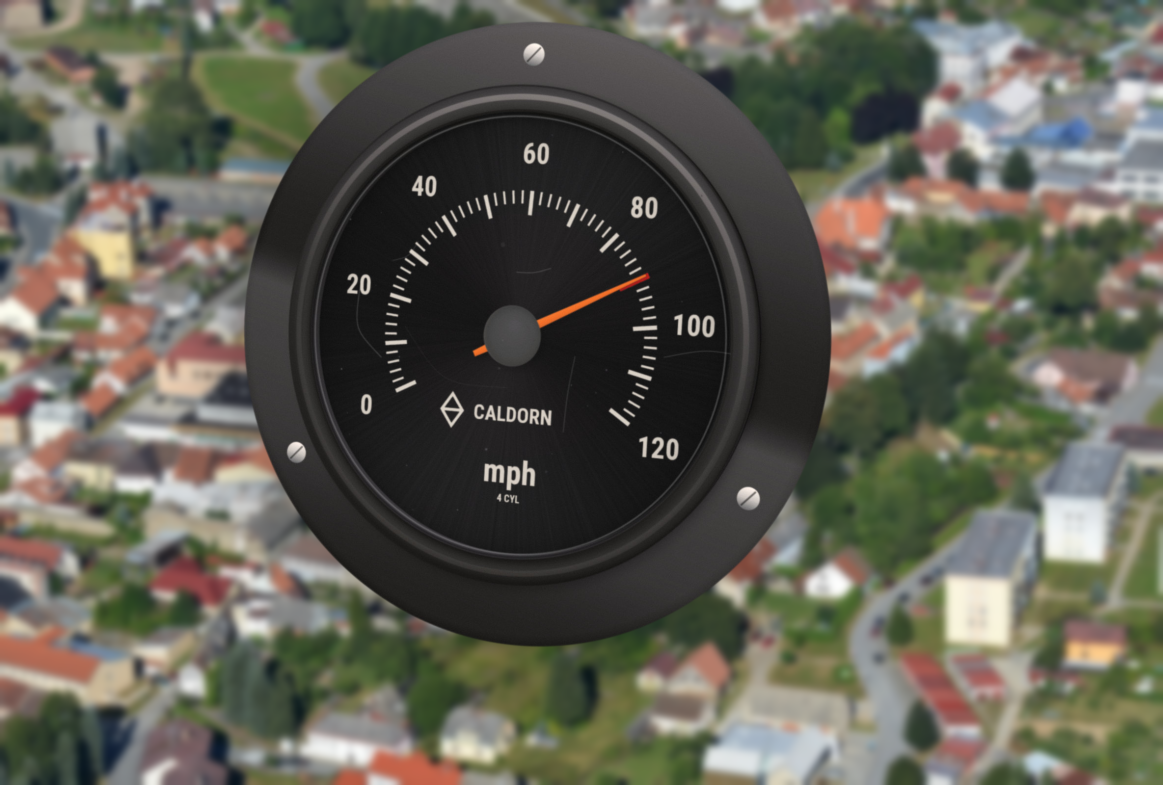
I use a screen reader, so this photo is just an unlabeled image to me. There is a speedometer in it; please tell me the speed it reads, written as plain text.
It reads 90 mph
